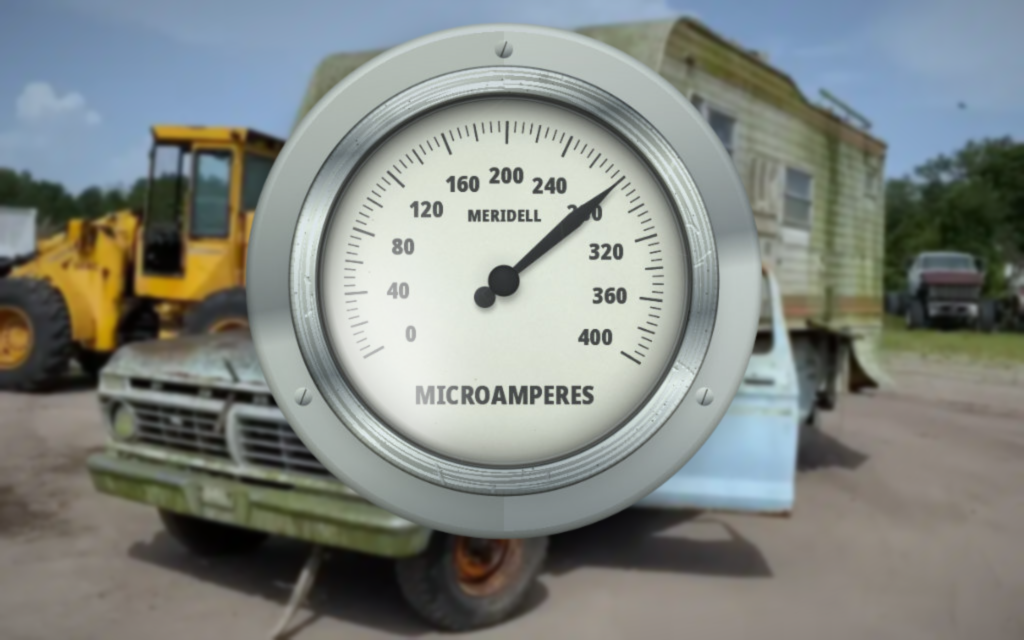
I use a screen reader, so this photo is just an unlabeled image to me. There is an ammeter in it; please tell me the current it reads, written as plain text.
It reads 280 µA
